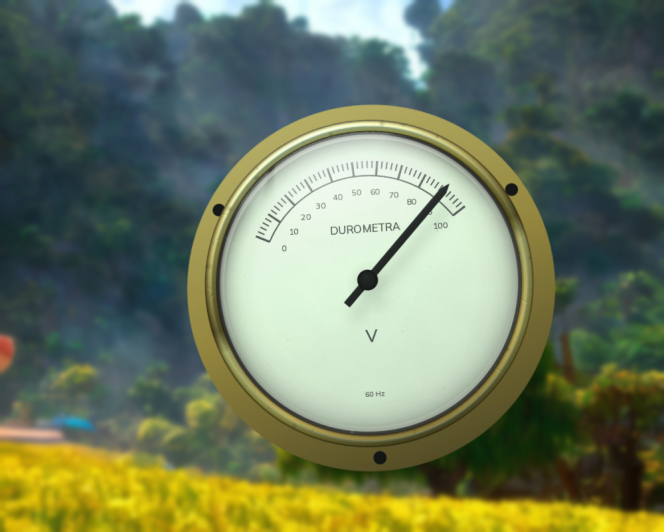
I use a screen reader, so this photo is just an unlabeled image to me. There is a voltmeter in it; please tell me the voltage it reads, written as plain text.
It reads 90 V
